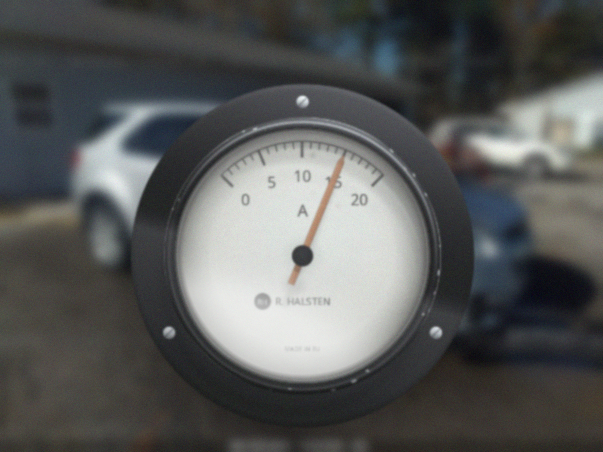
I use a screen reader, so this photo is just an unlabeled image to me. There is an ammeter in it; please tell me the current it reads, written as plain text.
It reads 15 A
